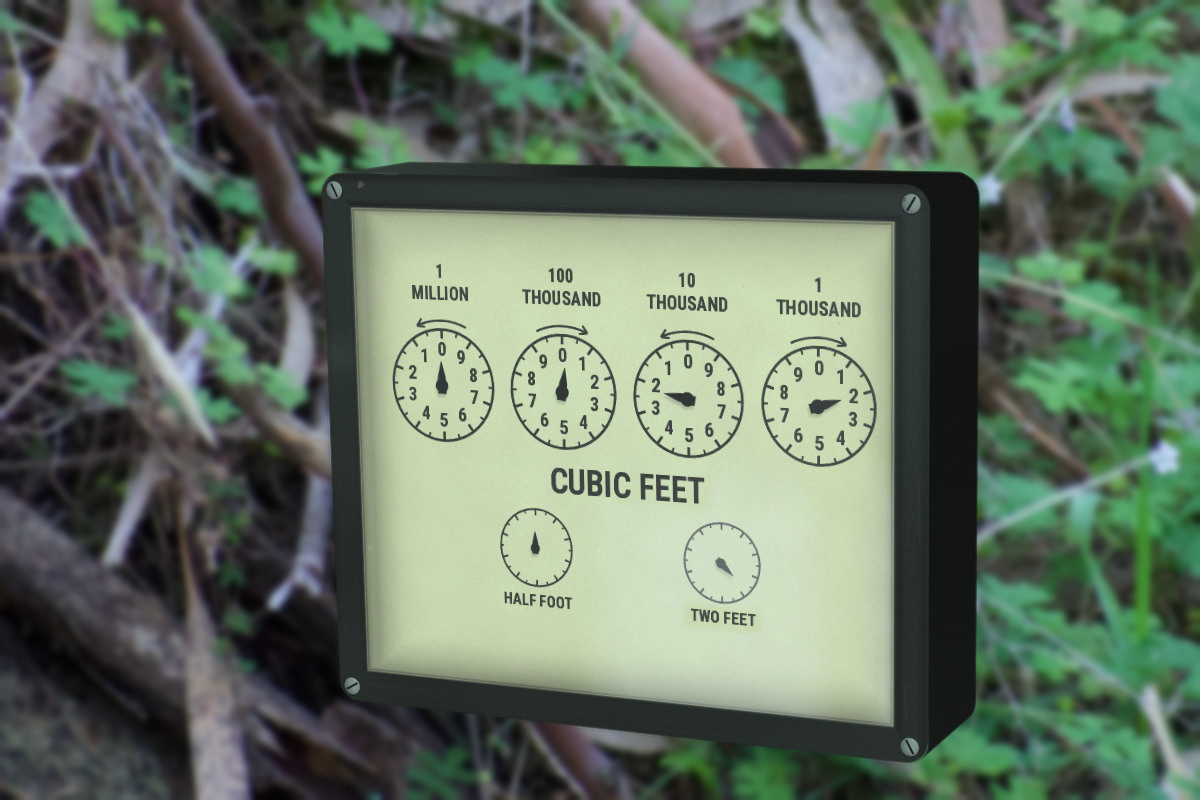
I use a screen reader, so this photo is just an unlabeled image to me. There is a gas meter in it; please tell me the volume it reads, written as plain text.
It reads 2200 ft³
